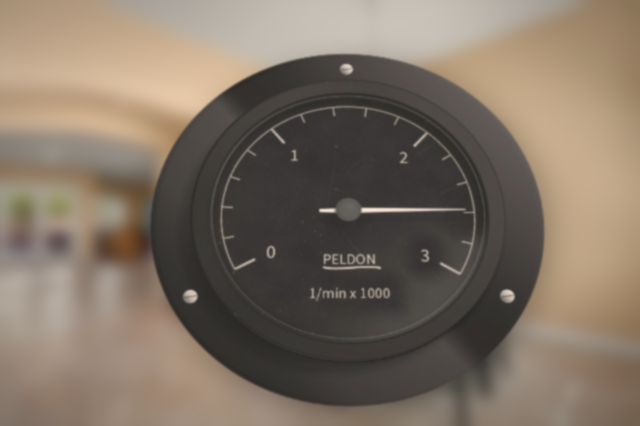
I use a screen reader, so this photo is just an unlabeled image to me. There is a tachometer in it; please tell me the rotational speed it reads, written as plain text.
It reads 2600 rpm
